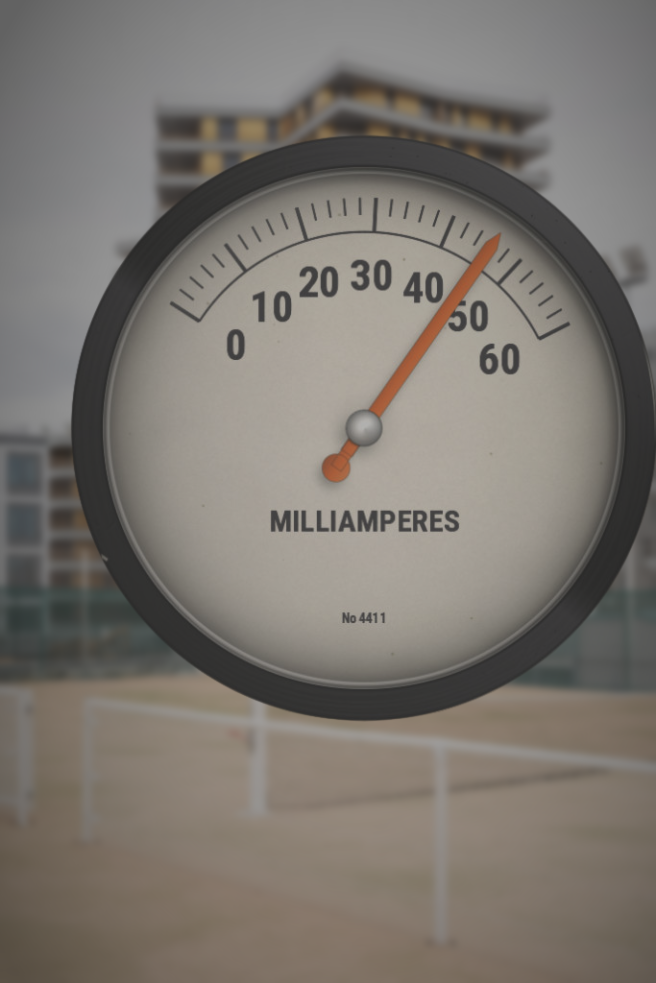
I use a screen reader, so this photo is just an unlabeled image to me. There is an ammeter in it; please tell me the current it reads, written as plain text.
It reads 46 mA
